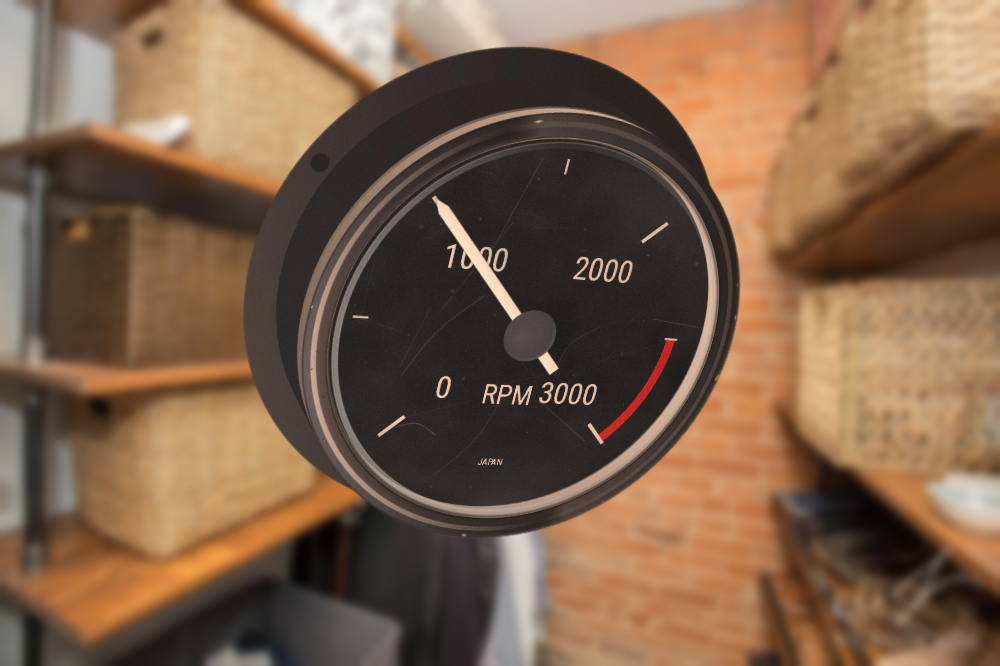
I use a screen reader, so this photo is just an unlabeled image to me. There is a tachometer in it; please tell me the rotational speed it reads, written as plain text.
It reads 1000 rpm
